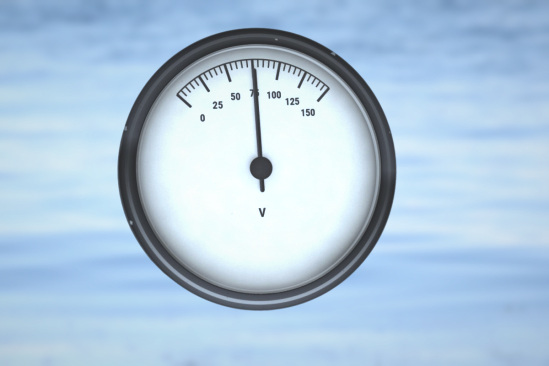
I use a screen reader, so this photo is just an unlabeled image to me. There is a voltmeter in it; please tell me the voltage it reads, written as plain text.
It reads 75 V
